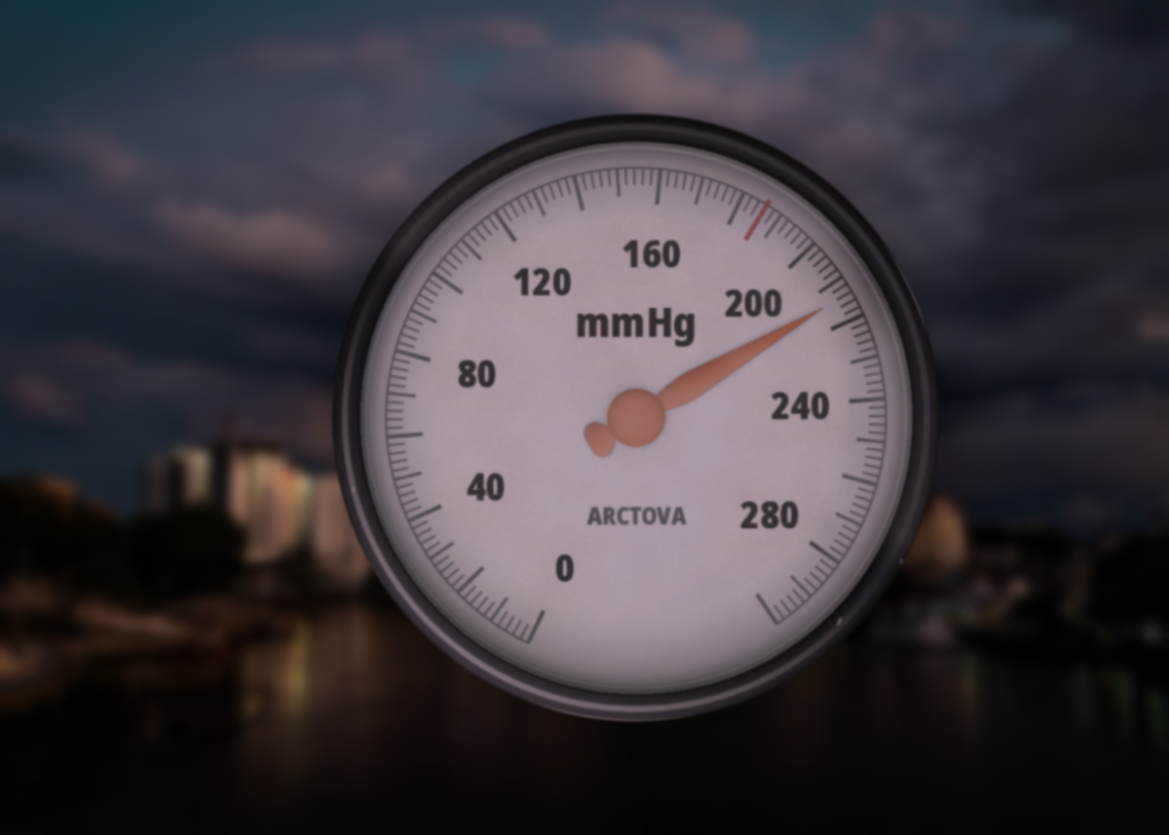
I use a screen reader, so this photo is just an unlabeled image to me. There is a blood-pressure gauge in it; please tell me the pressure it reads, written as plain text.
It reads 214 mmHg
